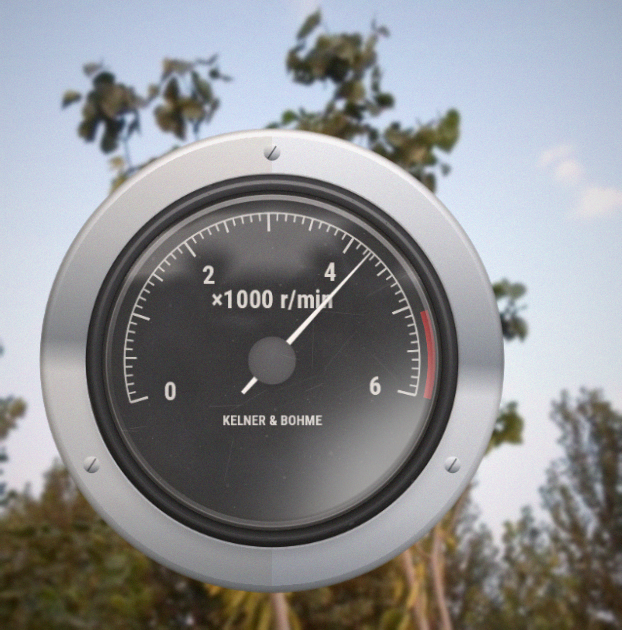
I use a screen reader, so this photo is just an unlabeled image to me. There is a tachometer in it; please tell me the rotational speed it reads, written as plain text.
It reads 4250 rpm
